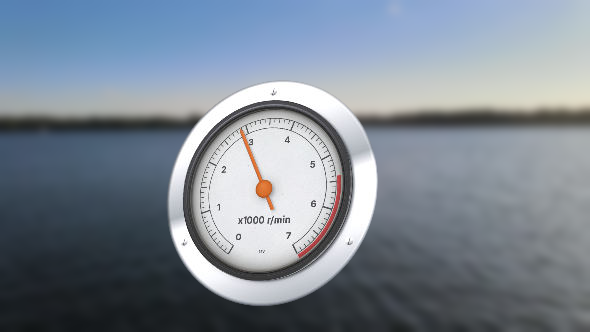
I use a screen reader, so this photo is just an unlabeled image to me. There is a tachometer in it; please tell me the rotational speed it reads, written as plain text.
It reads 2900 rpm
